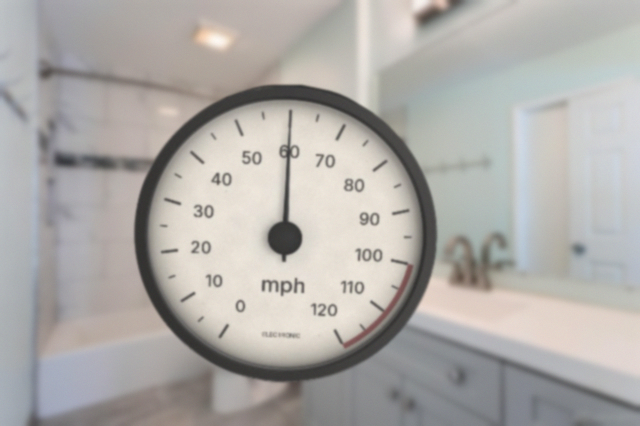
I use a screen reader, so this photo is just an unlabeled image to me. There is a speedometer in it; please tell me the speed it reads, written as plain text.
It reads 60 mph
